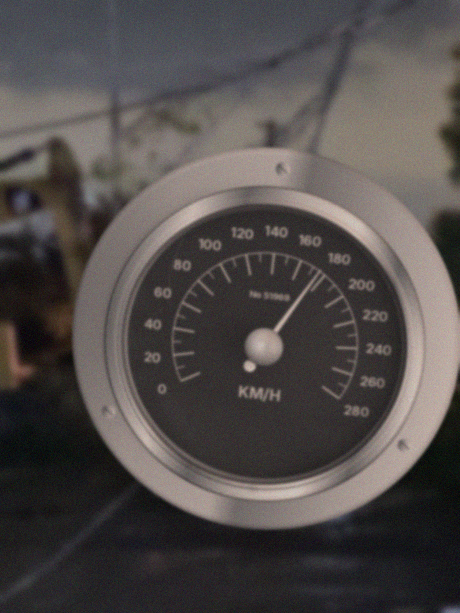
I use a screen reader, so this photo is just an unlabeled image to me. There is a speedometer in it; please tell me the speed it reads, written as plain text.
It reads 175 km/h
